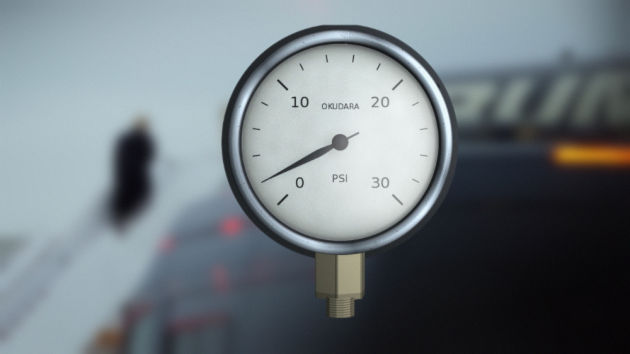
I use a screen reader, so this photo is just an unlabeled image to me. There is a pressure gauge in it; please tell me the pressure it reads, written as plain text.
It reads 2 psi
